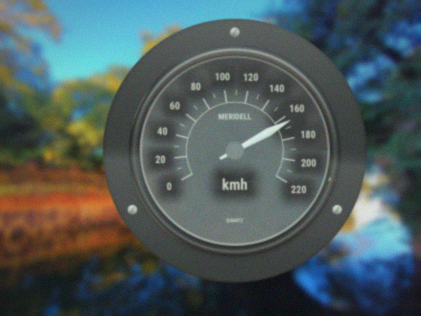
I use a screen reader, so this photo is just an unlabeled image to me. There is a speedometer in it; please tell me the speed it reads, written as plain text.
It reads 165 km/h
